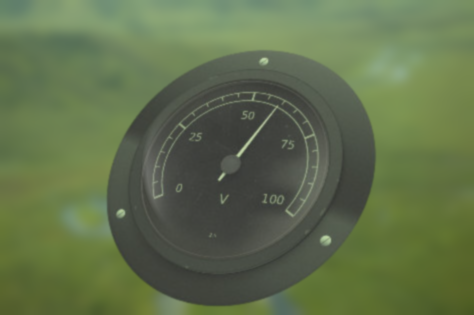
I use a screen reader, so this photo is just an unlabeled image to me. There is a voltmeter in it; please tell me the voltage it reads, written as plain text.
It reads 60 V
